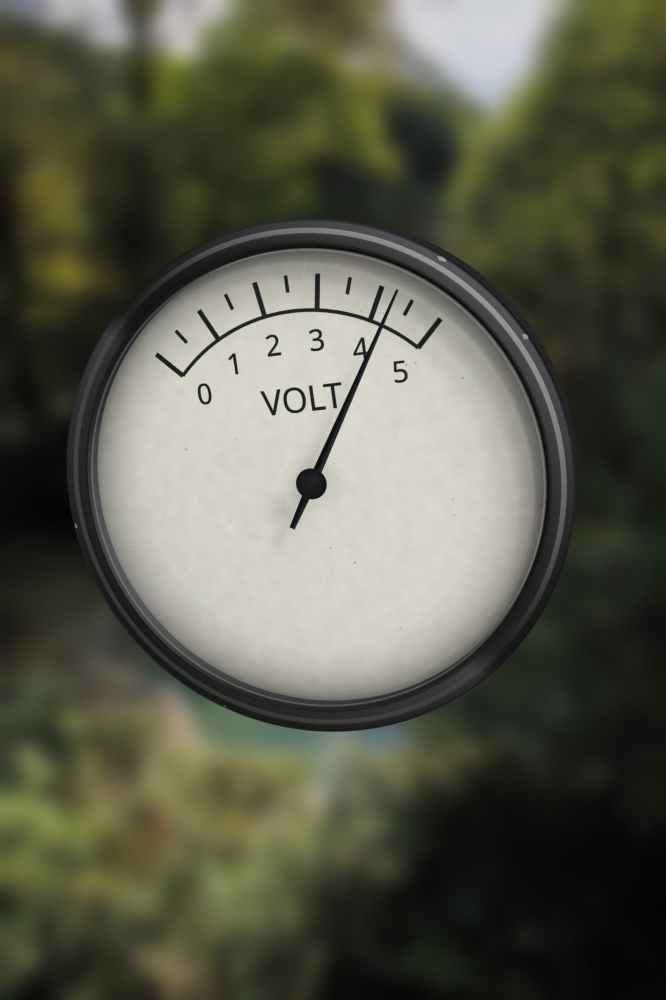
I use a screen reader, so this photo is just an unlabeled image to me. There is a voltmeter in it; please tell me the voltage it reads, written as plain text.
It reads 4.25 V
